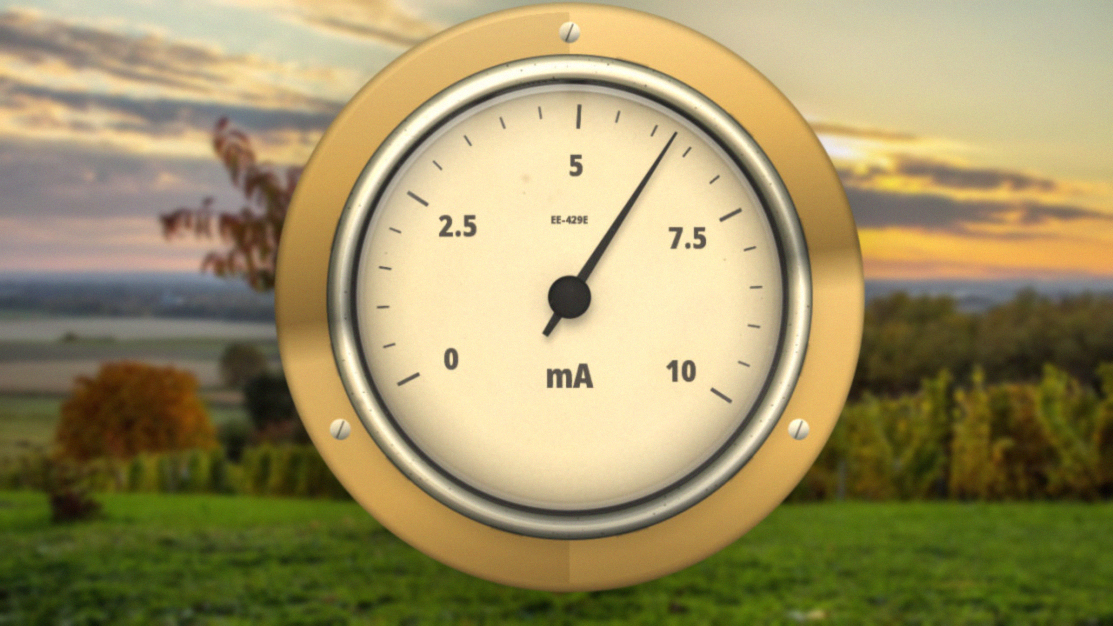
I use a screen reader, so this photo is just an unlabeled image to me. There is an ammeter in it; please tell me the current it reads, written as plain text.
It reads 6.25 mA
